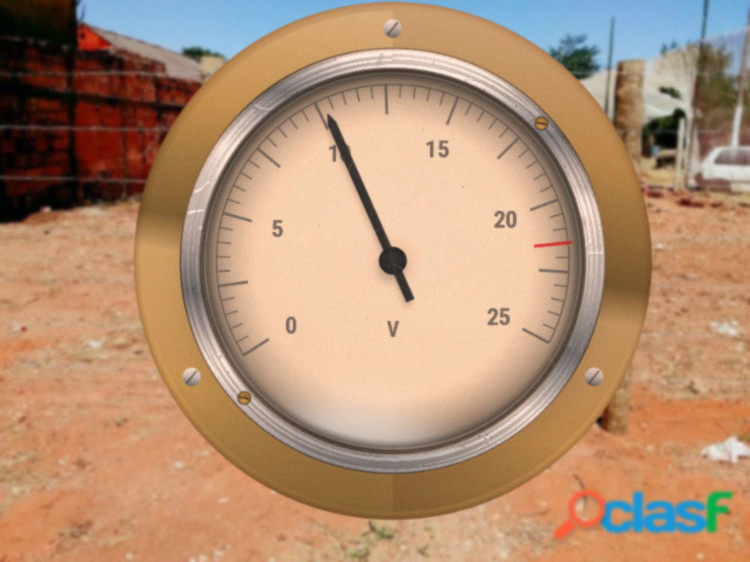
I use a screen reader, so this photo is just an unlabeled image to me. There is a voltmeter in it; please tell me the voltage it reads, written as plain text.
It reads 10.25 V
